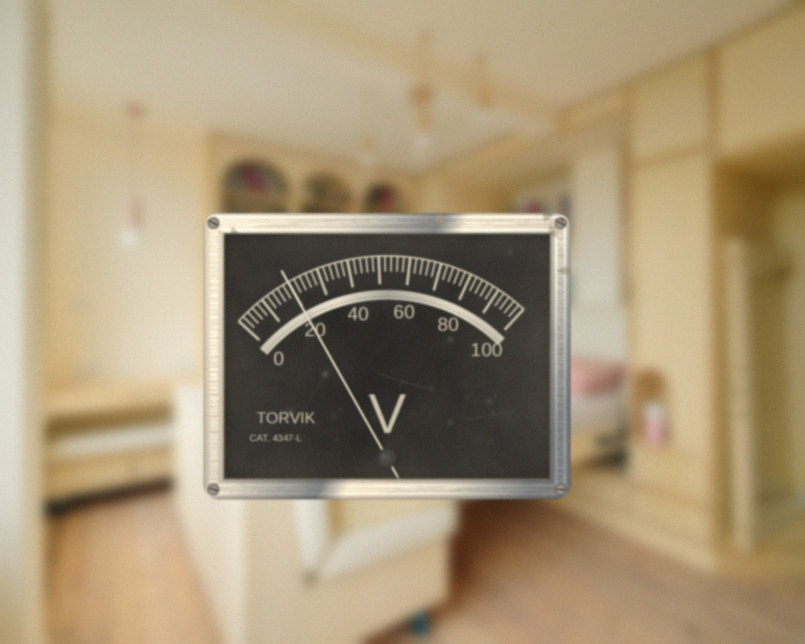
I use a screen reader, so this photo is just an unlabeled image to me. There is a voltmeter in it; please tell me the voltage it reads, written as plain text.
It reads 20 V
